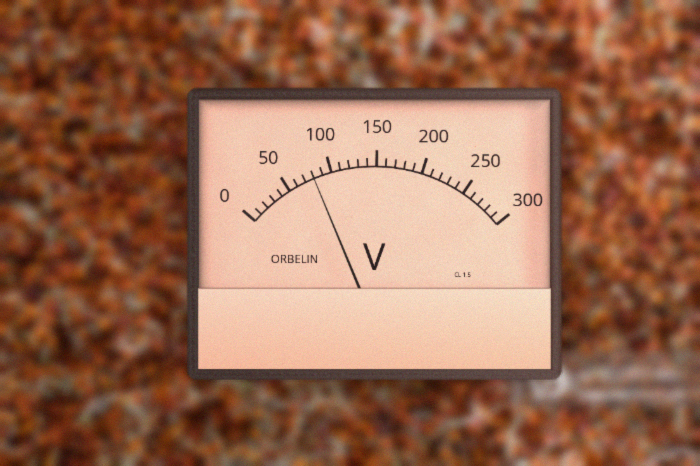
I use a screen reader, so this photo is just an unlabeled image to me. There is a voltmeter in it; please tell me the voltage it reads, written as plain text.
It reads 80 V
